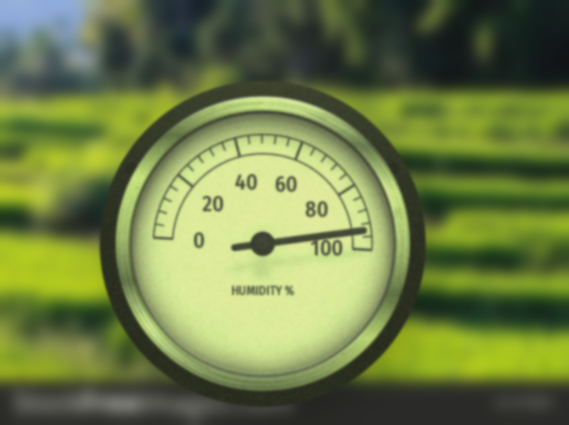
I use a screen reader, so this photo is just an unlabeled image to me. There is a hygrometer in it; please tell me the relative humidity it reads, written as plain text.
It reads 94 %
